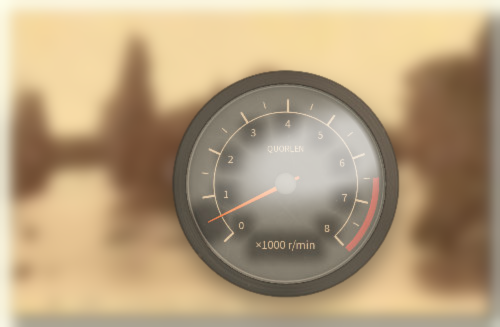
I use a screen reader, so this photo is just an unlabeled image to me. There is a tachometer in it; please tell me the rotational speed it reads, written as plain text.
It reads 500 rpm
